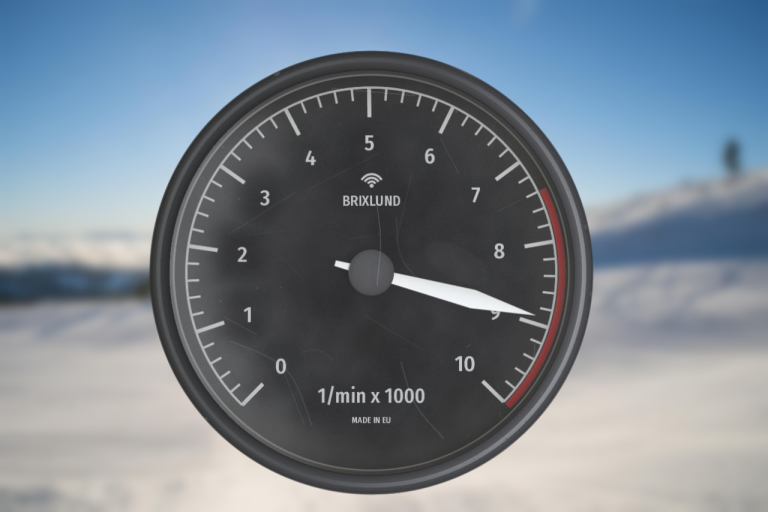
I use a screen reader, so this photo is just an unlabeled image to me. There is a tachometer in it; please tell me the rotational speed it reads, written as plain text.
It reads 8900 rpm
